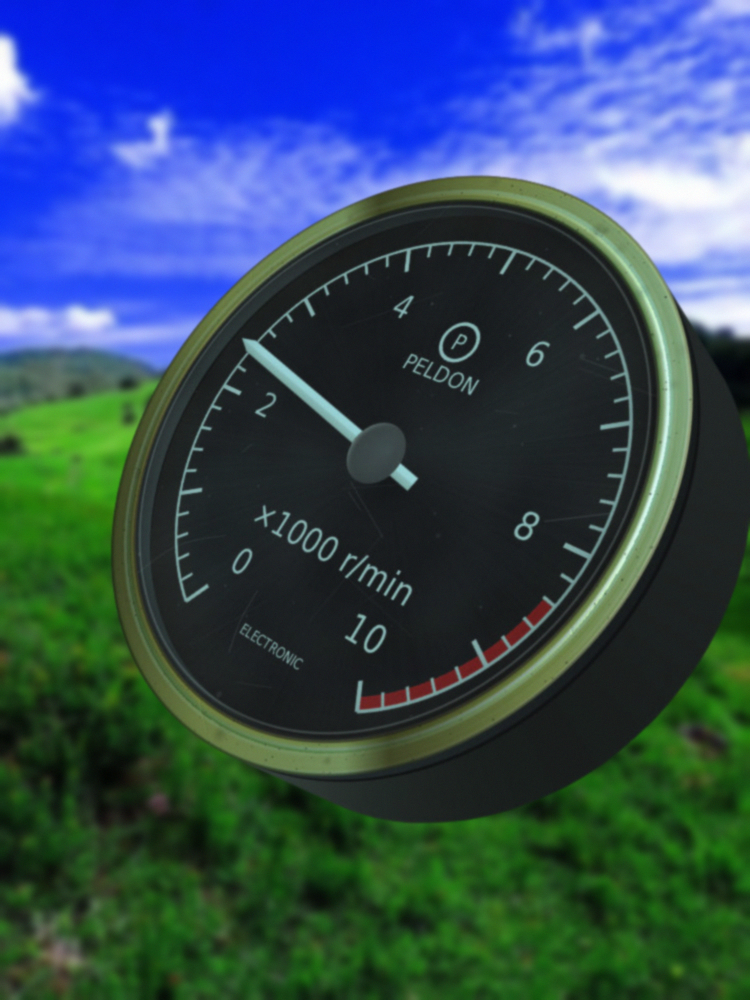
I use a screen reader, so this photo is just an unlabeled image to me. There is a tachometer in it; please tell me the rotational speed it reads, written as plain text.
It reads 2400 rpm
